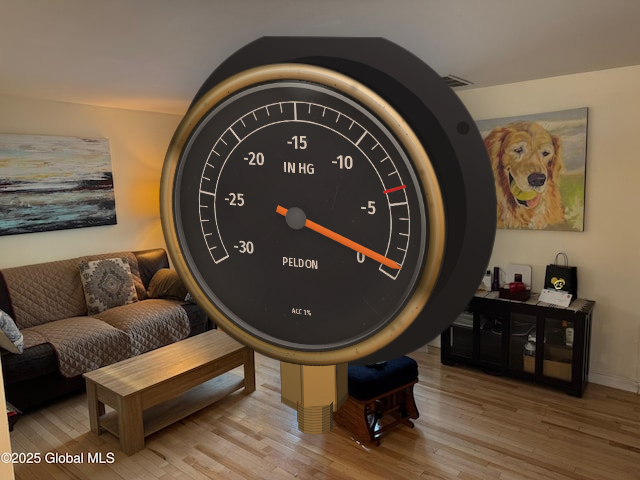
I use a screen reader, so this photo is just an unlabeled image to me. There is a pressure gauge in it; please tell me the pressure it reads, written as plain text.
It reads -1 inHg
